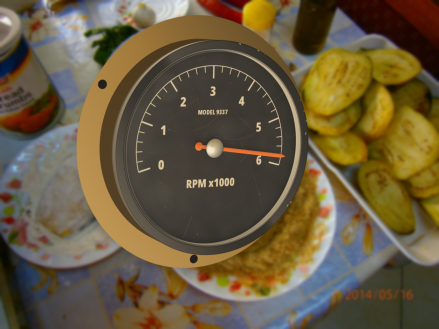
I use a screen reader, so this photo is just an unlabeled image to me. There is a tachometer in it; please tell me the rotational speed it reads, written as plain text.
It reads 5800 rpm
